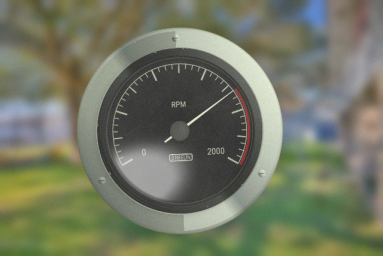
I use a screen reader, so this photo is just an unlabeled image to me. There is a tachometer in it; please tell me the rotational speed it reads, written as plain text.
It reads 1450 rpm
